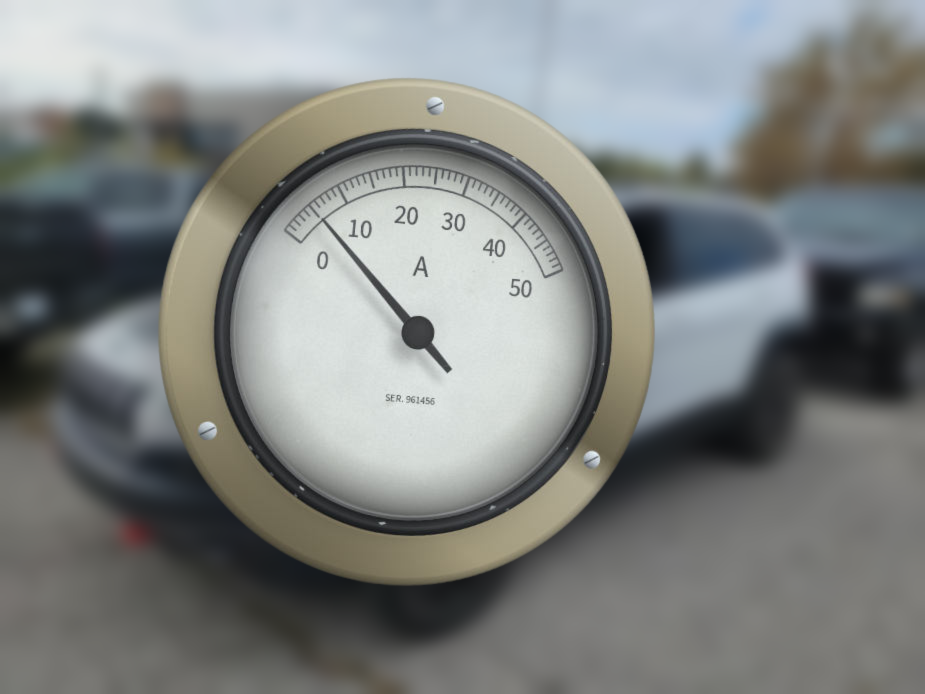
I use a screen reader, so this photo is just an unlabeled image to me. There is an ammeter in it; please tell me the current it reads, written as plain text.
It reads 5 A
